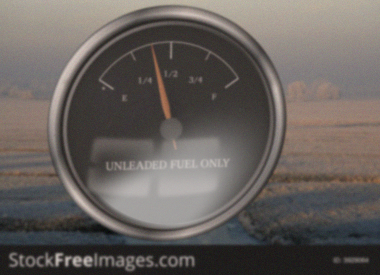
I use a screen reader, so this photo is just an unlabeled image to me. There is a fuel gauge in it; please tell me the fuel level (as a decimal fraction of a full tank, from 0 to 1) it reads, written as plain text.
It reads 0.375
